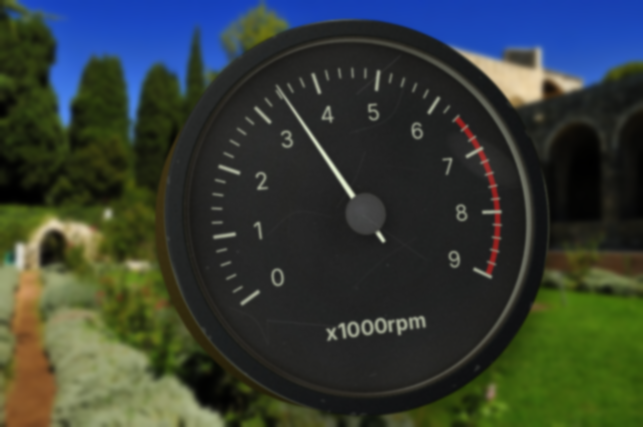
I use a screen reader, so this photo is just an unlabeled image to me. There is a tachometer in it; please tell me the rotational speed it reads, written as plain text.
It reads 3400 rpm
